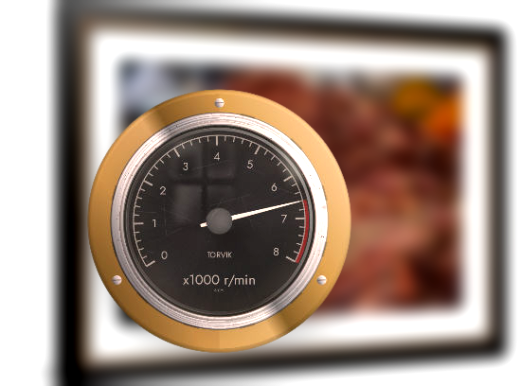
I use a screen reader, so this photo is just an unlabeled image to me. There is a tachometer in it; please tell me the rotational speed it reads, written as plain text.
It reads 6600 rpm
